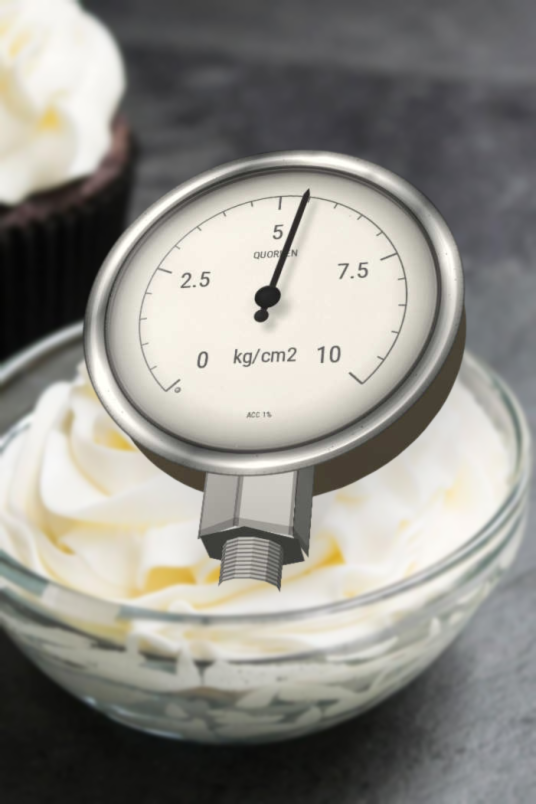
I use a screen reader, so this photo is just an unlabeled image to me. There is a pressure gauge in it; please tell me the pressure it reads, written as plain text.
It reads 5.5 kg/cm²
